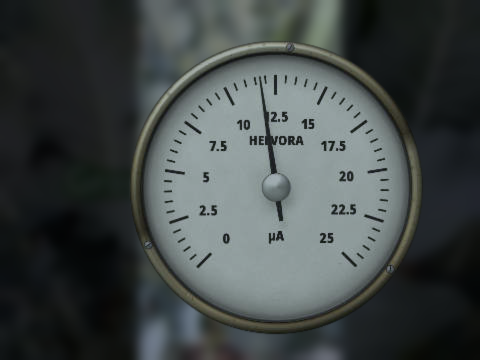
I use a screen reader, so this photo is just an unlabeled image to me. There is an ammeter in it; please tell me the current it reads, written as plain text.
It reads 11.75 µA
